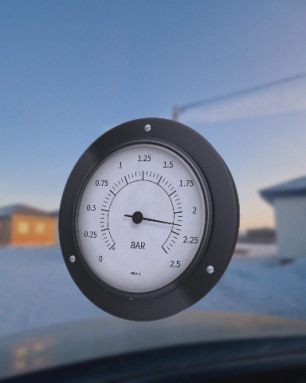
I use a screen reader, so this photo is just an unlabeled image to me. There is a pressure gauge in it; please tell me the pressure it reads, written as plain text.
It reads 2.15 bar
